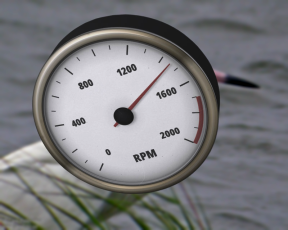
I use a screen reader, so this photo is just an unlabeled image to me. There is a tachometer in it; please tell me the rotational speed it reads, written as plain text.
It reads 1450 rpm
